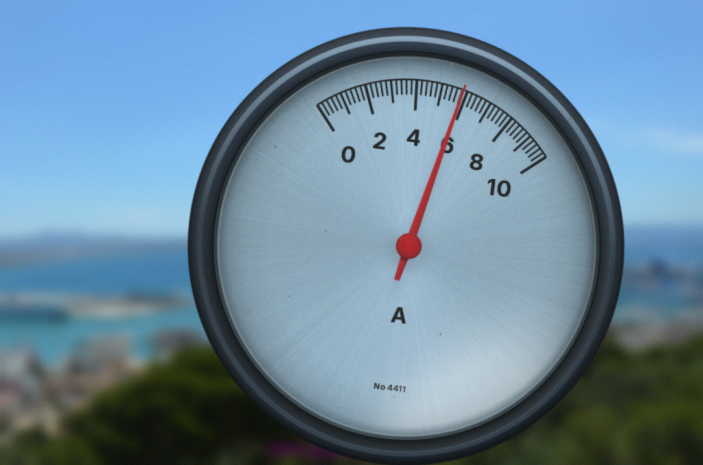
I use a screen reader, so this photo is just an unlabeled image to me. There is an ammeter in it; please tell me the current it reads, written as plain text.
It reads 5.8 A
